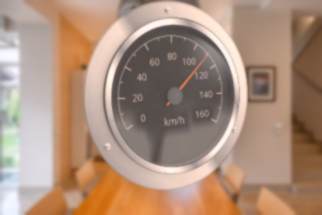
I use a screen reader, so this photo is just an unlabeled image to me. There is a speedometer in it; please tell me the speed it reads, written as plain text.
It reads 110 km/h
